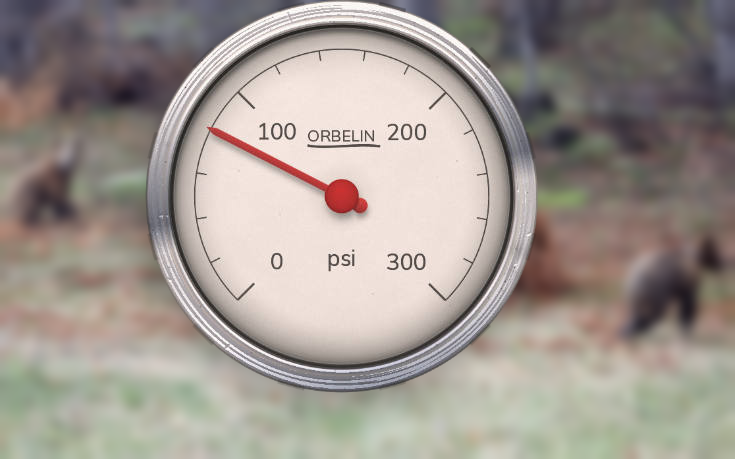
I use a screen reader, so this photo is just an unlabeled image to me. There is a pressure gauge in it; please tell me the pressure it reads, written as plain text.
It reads 80 psi
